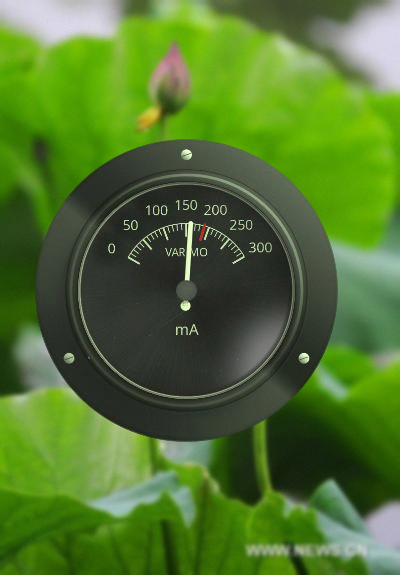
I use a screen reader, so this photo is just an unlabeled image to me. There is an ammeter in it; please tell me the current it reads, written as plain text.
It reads 160 mA
